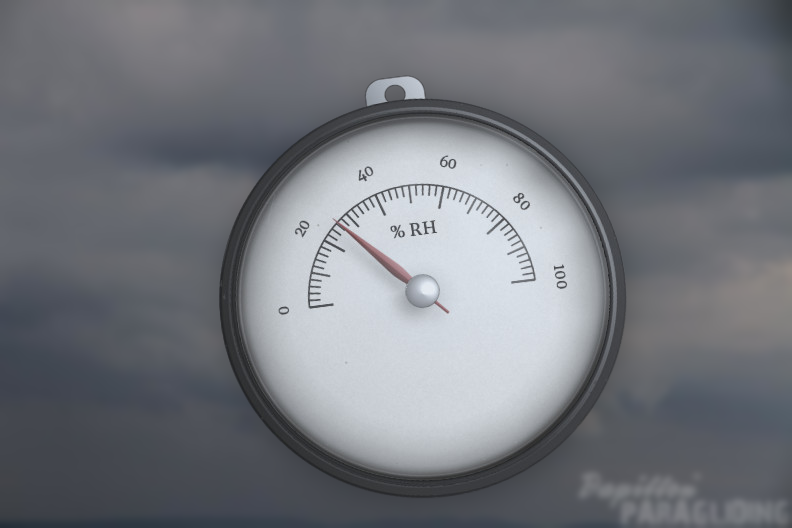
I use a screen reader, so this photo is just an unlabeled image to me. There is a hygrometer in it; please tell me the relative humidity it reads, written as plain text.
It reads 26 %
